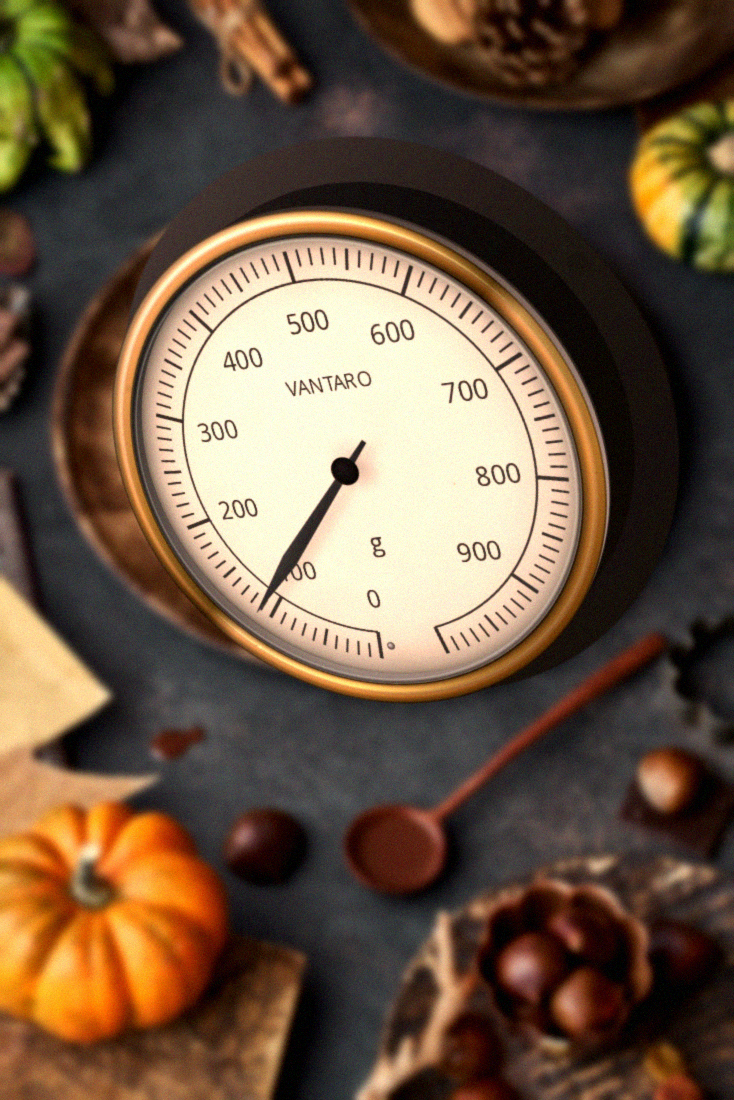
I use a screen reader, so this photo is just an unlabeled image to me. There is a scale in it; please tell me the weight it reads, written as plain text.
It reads 110 g
